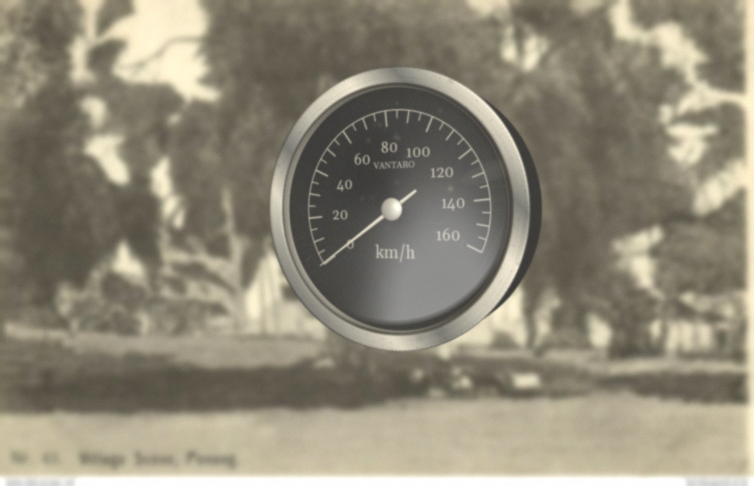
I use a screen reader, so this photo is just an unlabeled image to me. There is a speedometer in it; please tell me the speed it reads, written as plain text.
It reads 0 km/h
